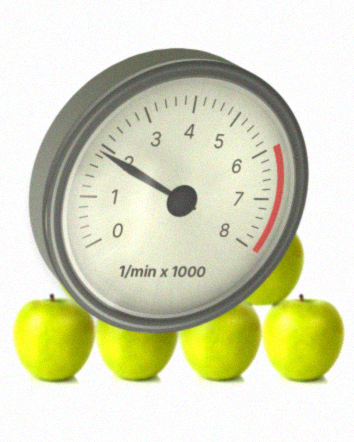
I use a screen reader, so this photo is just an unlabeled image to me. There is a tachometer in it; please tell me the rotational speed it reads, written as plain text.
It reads 1900 rpm
